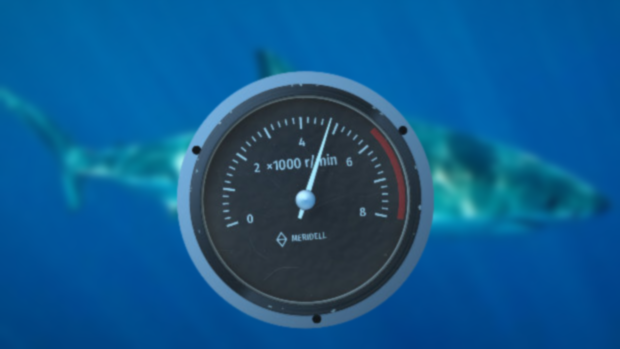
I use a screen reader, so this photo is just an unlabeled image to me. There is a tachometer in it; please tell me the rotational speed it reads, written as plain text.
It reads 4800 rpm
